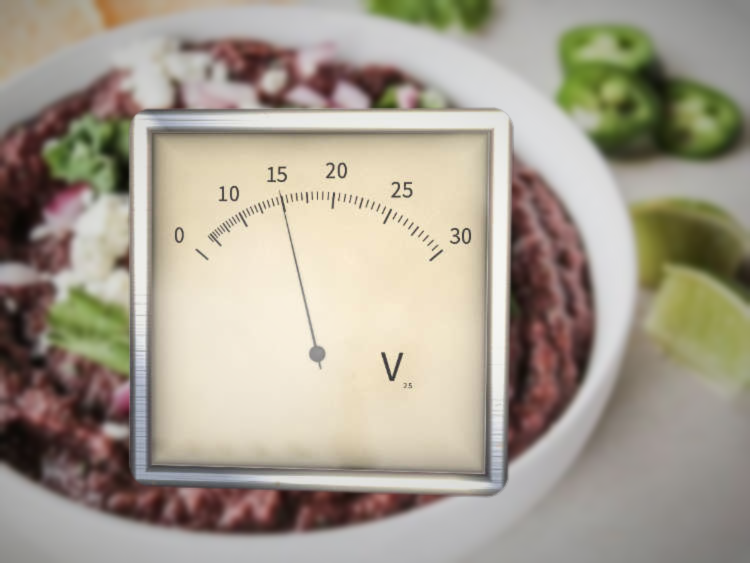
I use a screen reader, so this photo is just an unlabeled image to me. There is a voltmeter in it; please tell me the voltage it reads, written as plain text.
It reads 15 V
